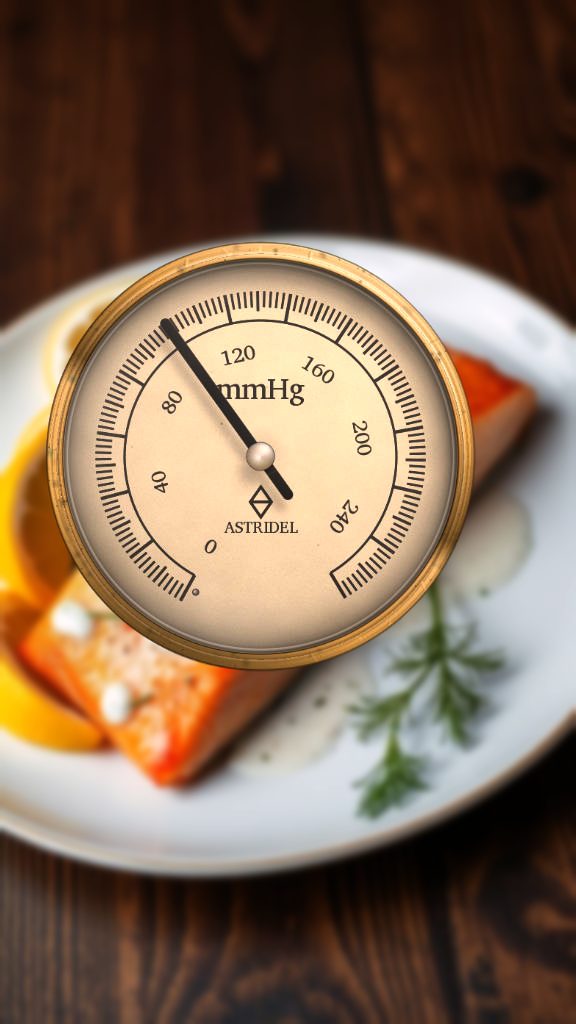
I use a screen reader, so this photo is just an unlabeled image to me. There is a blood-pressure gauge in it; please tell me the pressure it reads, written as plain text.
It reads 100 mmHg
